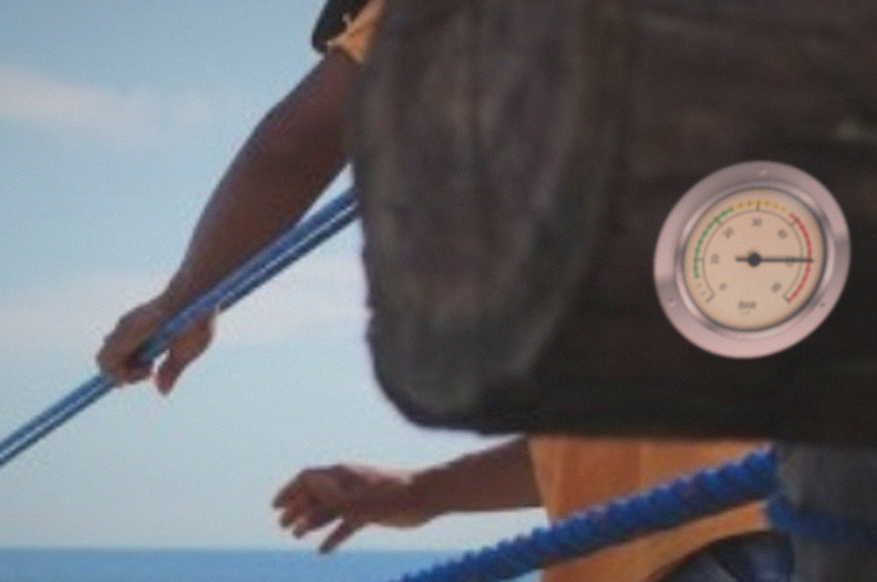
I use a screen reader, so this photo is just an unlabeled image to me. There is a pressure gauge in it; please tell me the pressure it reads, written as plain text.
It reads 50 bar
